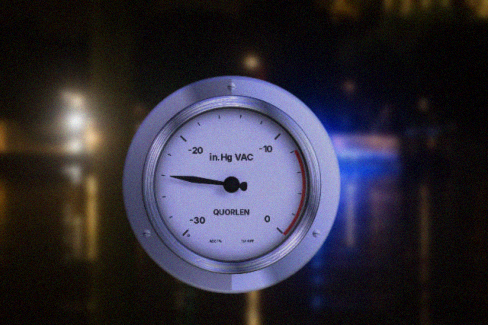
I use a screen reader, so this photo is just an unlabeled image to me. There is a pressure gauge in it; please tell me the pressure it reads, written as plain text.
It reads -24 inHg
